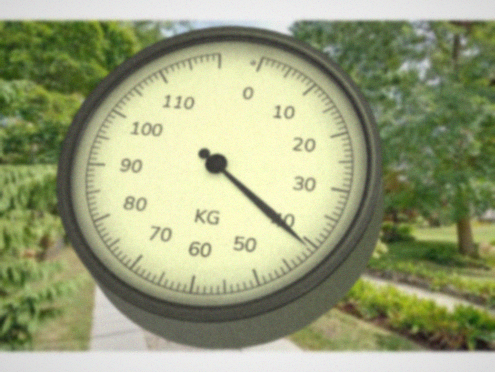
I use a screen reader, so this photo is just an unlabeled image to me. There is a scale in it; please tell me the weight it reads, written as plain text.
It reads 41 kg
